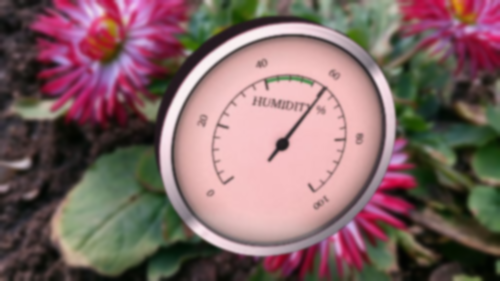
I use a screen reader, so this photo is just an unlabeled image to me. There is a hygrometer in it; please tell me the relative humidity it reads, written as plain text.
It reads 60 %
